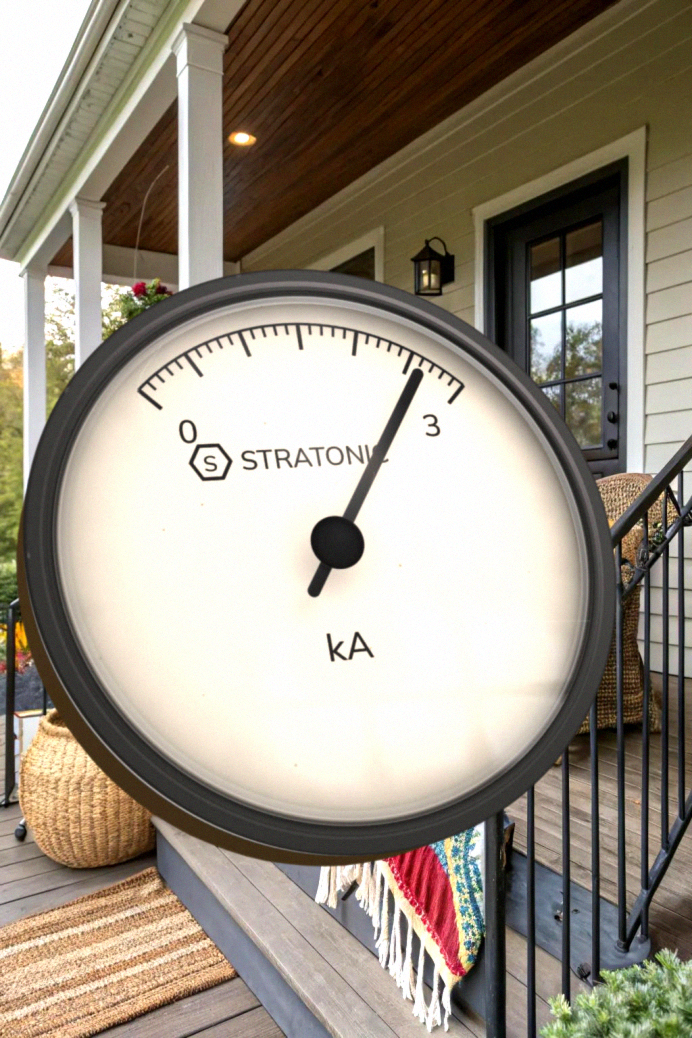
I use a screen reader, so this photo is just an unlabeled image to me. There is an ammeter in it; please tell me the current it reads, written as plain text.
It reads 2.6 kA
